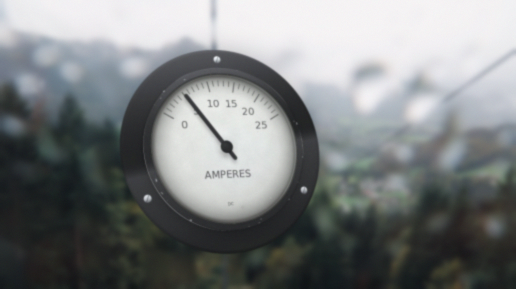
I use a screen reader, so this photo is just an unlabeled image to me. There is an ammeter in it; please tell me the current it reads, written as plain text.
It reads 5 A
